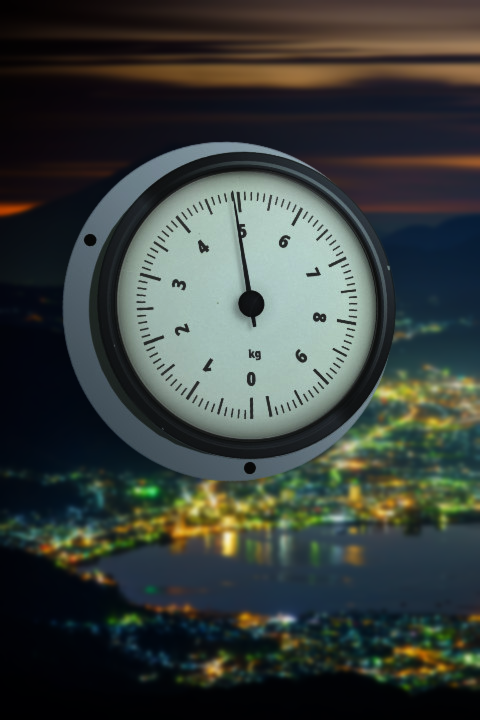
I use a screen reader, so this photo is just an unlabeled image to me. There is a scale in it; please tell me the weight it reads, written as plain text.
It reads 4.9 kg
